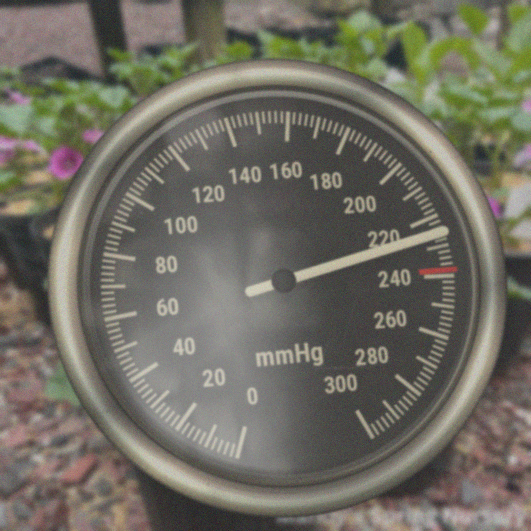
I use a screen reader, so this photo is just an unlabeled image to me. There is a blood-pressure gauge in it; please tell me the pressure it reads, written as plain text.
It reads 226 mmHg
